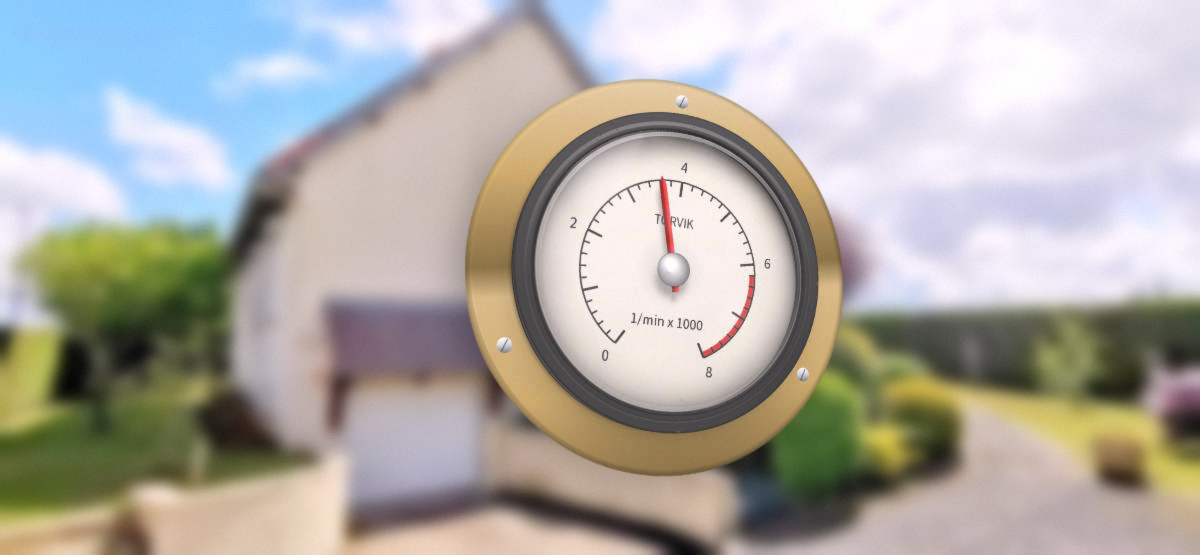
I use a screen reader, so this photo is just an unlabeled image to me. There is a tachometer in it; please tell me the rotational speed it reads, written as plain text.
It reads 3600 rpm
